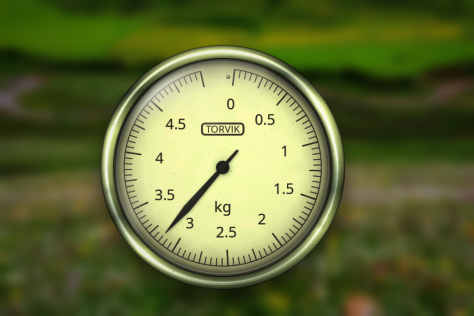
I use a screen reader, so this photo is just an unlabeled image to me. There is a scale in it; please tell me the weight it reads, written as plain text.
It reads 3.15 kg
